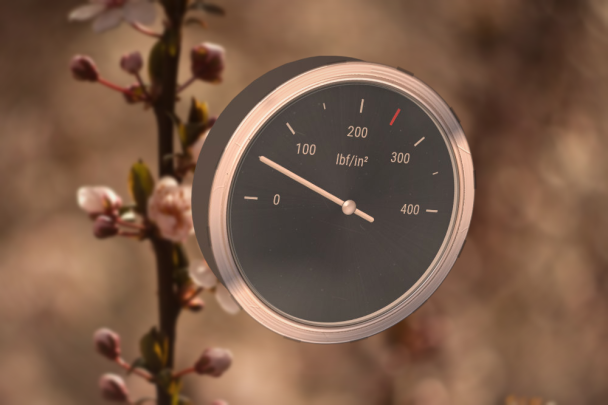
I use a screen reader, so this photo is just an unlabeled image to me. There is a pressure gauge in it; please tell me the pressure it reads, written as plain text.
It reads 50 psi
